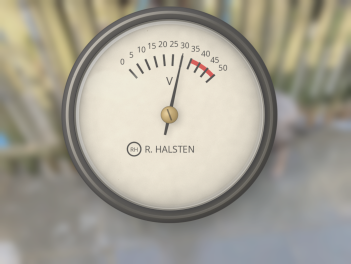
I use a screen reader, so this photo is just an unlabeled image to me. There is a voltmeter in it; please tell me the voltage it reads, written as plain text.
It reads 30 V
